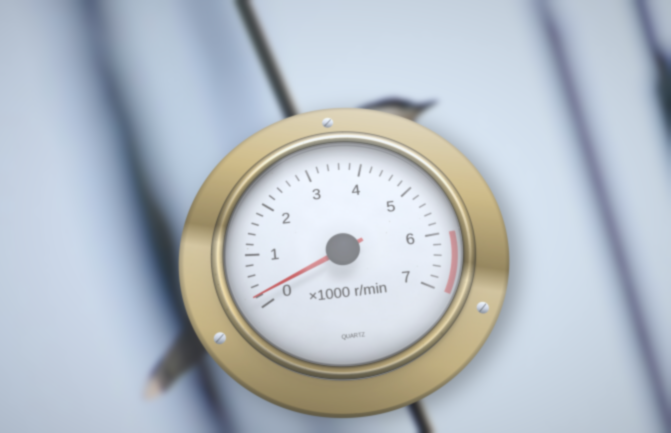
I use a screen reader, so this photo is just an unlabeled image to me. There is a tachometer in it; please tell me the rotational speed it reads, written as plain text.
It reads 200 rpm
